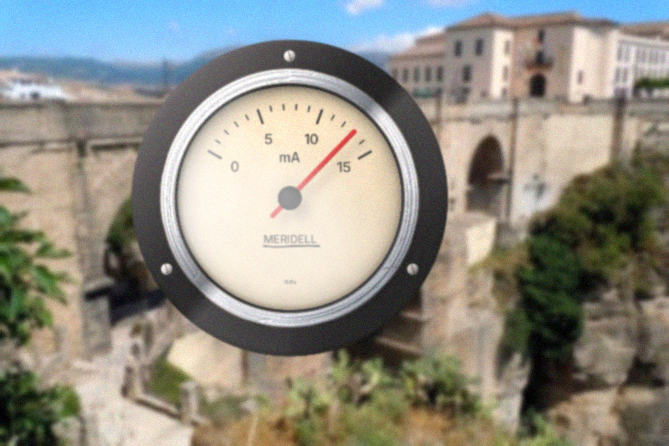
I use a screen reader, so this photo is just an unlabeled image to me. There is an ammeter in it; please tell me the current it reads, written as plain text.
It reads 13 mA
